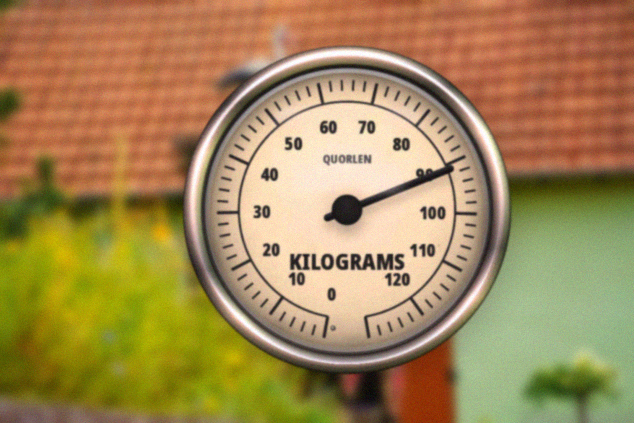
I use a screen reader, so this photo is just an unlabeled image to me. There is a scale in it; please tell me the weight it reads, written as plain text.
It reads 91 kg
